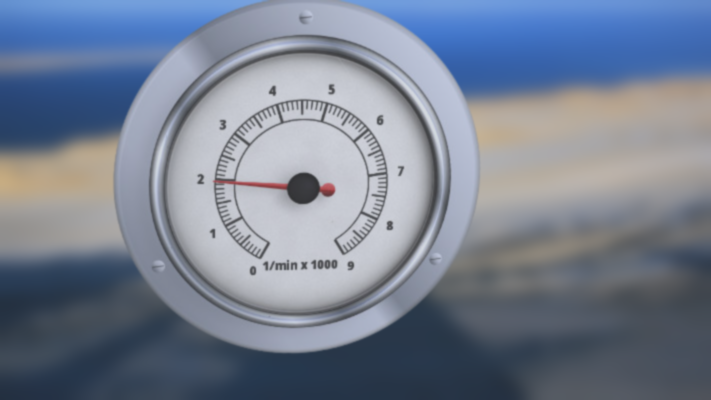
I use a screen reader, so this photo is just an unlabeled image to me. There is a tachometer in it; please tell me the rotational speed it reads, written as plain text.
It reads 2000 rpm
